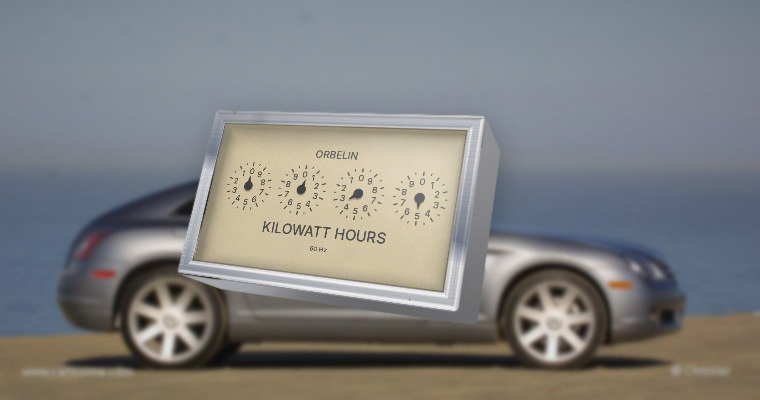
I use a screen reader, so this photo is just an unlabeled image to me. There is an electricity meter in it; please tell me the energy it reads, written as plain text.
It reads 35 kWh
